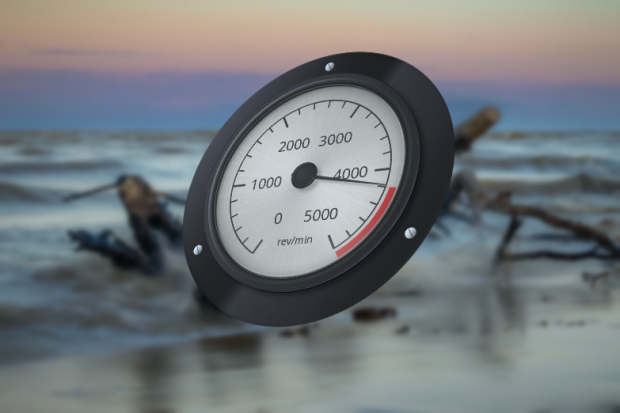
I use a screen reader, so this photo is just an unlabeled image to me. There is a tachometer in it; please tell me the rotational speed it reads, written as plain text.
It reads 4200 rpm
